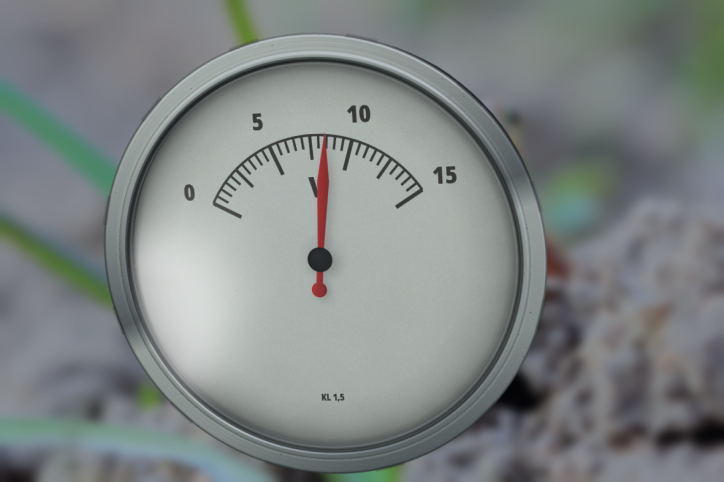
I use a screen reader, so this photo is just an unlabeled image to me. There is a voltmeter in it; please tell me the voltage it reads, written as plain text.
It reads 8.5 V
